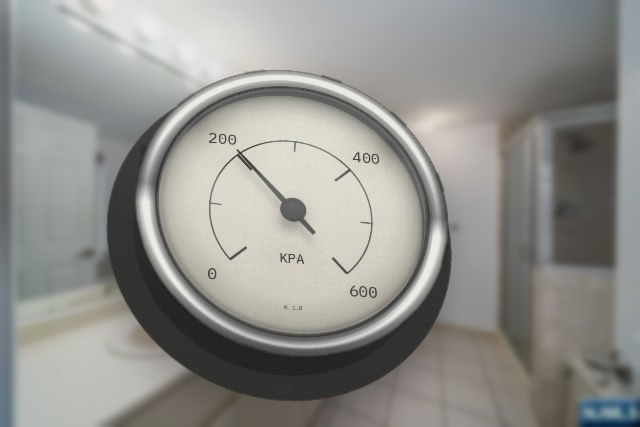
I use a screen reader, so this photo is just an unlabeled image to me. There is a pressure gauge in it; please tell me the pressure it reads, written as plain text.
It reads 200 kPa
